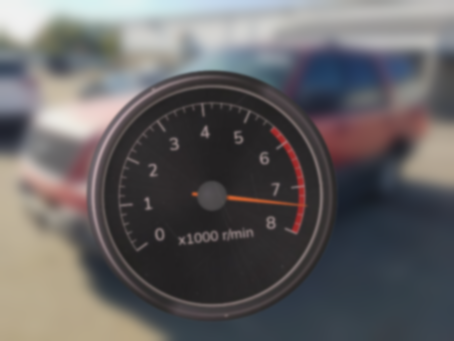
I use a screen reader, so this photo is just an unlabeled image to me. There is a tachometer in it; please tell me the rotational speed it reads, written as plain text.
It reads 7400 rpm
